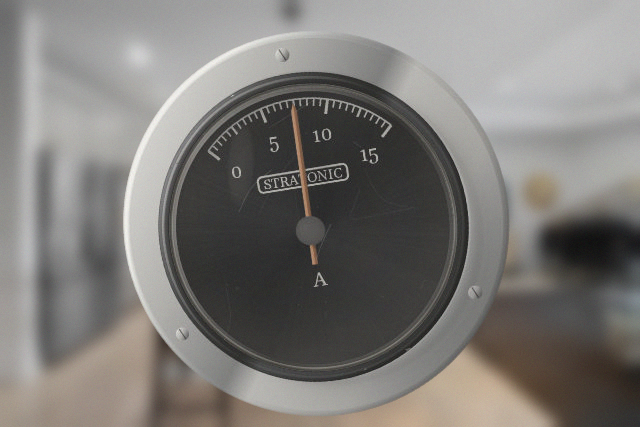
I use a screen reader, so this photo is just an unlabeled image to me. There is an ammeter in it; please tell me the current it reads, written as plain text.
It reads 7.5 A
